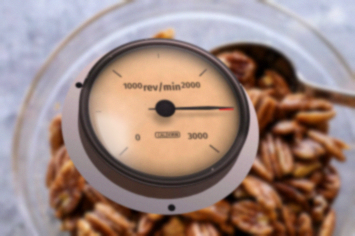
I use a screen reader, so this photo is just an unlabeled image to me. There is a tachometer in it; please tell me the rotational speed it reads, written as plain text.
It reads 2500 rpm
